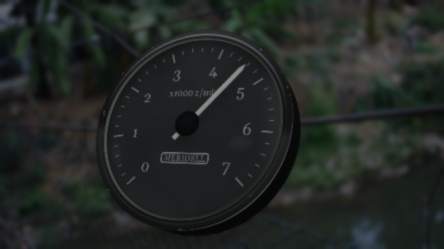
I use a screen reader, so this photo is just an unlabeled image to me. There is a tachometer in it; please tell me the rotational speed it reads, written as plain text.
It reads 4600 rpm
